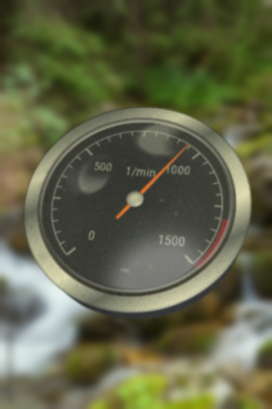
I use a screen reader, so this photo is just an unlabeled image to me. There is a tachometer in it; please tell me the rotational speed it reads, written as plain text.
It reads 950 rpm
